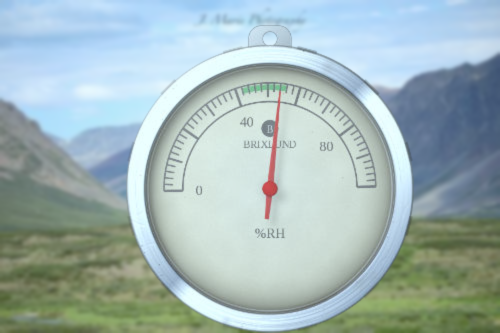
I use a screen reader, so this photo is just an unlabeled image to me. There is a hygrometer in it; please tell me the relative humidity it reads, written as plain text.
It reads 54 %
